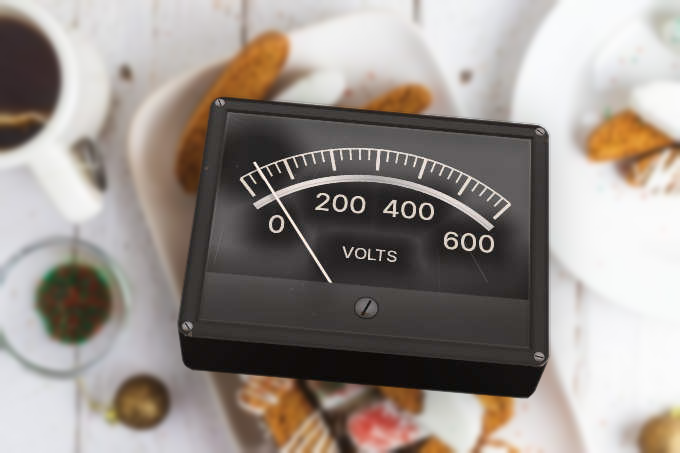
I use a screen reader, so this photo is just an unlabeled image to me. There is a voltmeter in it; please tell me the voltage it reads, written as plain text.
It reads 40 V
